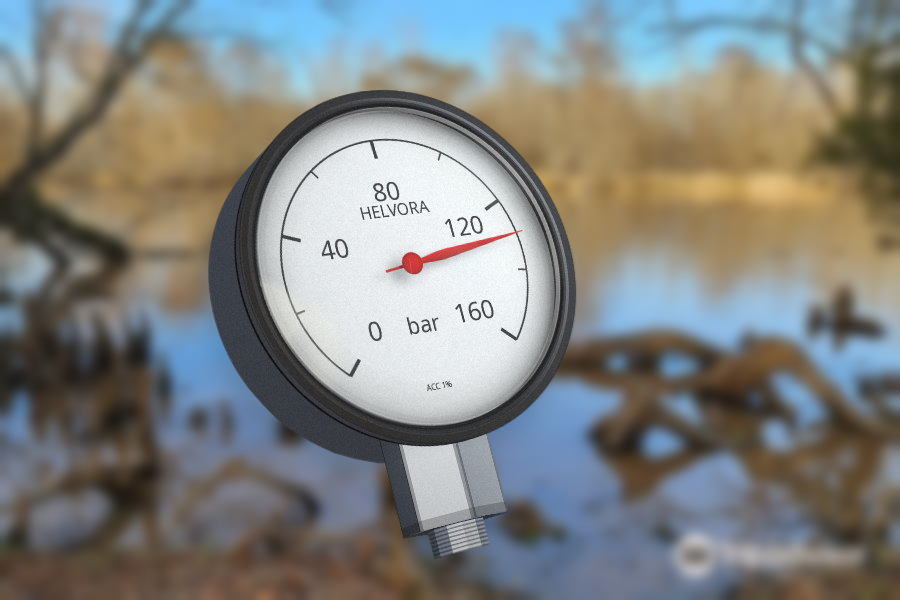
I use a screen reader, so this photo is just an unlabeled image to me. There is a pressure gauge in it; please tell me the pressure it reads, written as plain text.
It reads 130 bar
